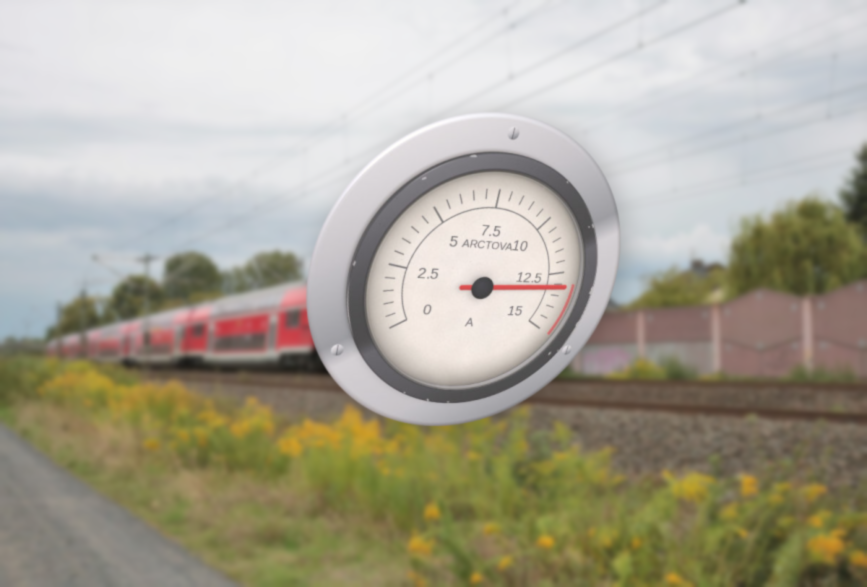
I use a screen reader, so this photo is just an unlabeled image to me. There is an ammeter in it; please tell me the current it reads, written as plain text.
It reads 13 A
